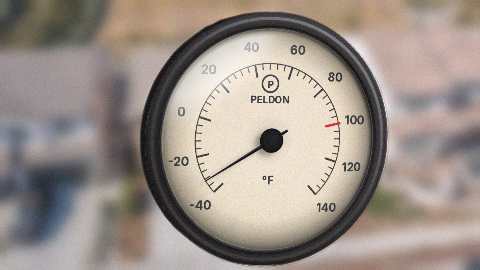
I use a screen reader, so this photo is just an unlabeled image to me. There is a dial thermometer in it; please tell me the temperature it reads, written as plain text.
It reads -32 °F
